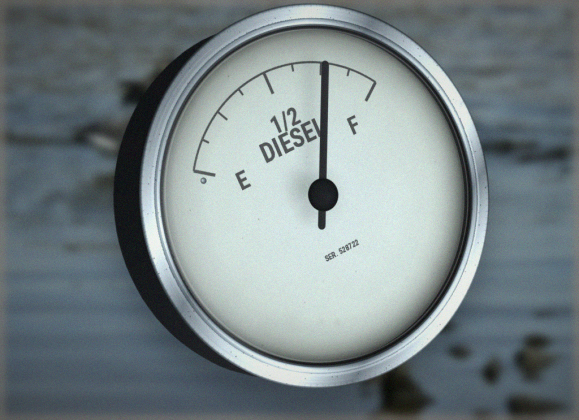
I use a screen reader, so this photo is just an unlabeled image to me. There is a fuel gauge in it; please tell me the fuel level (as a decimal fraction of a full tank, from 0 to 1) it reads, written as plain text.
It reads 0.75
